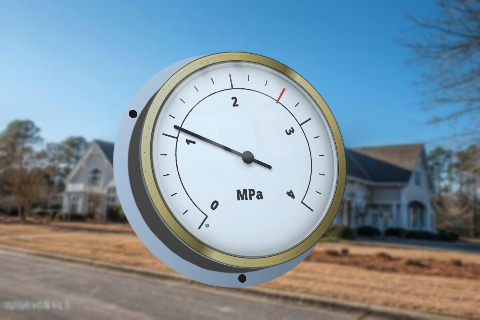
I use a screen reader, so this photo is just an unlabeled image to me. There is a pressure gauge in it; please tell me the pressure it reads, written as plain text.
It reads 1.1 MPa
